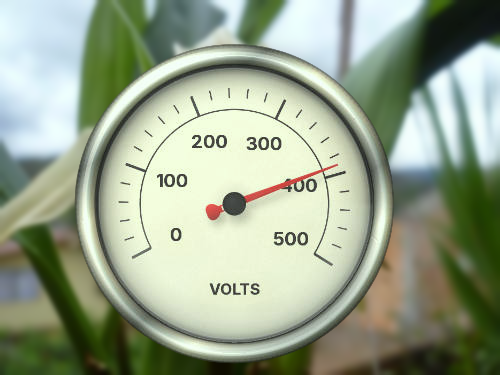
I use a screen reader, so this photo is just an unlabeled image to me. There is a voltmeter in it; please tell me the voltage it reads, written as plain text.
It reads 390 V
